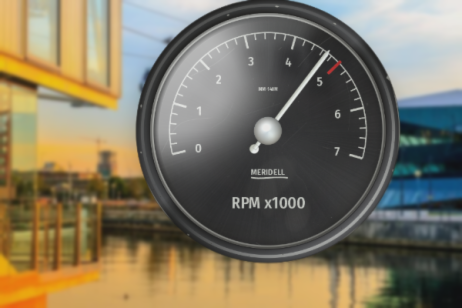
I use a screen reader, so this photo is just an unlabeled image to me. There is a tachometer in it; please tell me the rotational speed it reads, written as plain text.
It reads 4700 rpm
